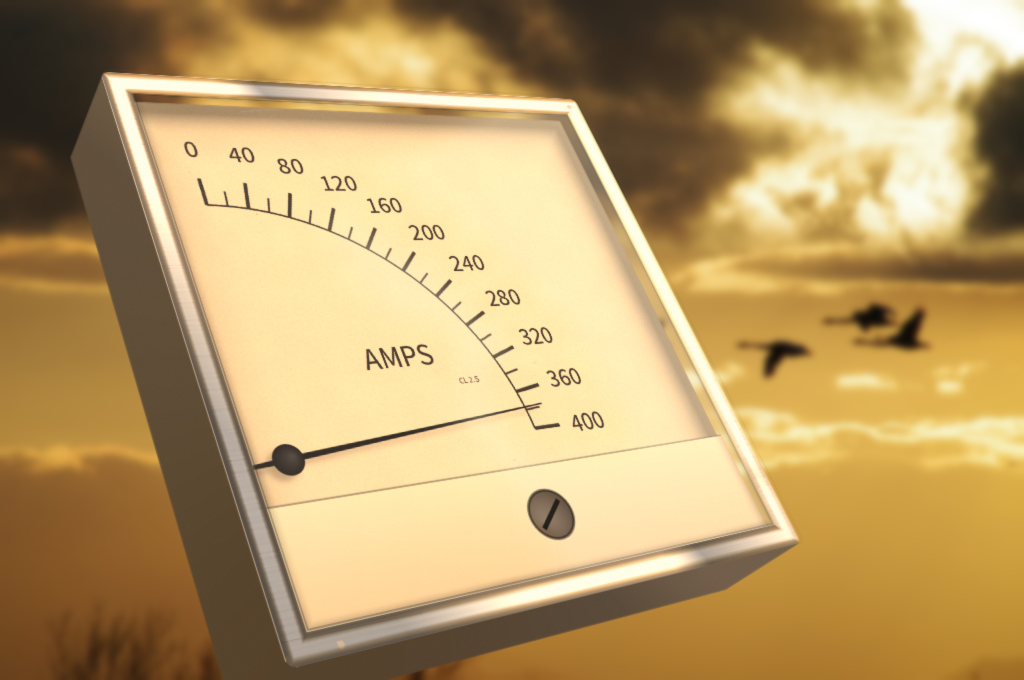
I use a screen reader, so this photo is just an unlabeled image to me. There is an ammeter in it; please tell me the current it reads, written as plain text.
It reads 380 A
